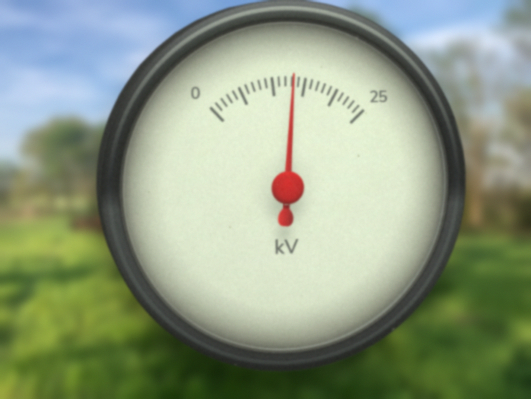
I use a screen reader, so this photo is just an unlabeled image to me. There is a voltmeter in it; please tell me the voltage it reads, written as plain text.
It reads 13 kV
